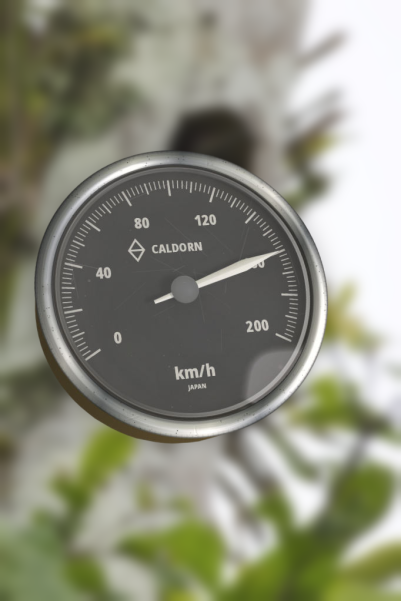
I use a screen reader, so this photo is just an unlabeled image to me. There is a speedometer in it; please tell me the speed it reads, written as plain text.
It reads 160 km/h
